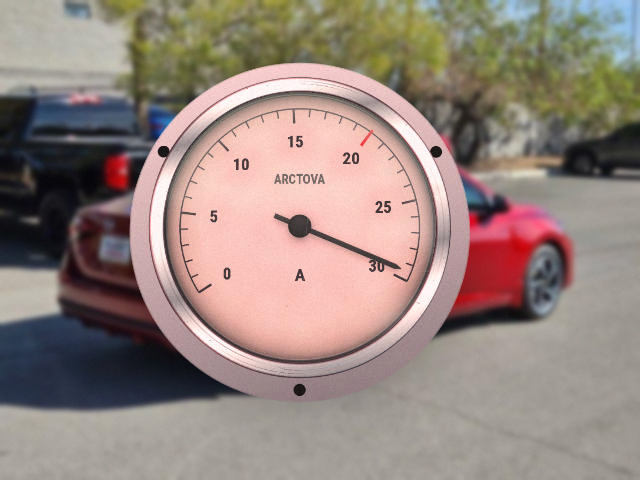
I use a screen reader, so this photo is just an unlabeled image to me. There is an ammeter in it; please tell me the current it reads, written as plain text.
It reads 29.5 A
